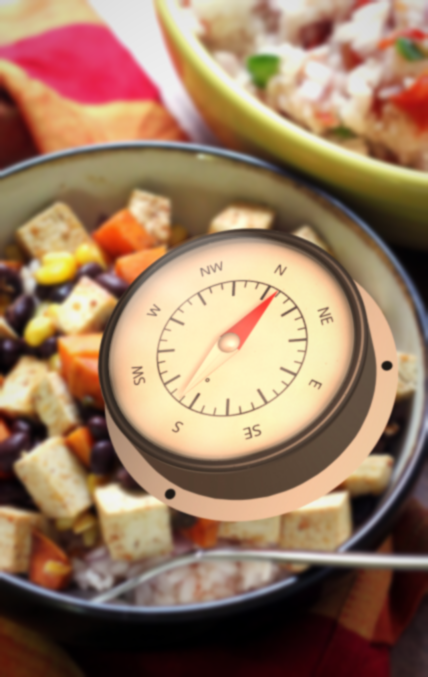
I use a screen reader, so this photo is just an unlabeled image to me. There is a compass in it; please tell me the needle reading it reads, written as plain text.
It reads 10 °
